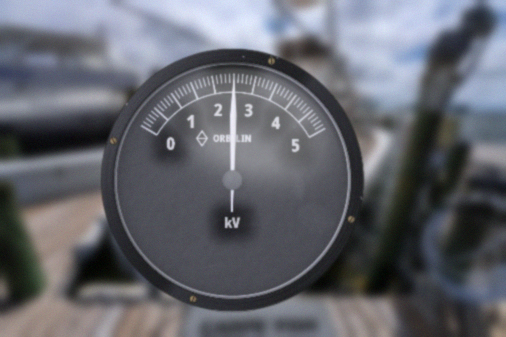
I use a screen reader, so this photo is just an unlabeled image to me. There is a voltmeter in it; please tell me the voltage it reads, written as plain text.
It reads 2.5 kV
